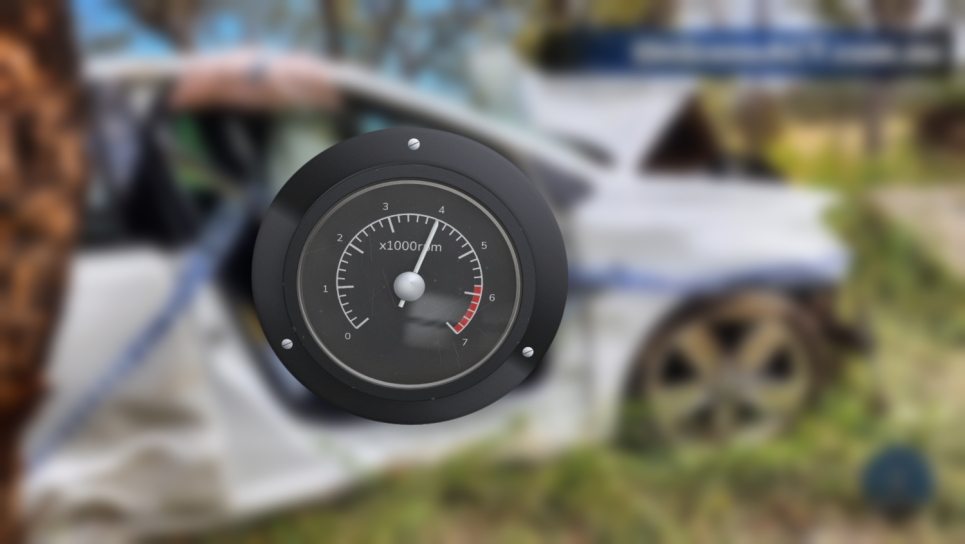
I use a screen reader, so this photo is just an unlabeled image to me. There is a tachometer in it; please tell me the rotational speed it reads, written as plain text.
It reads 4000 rpm
